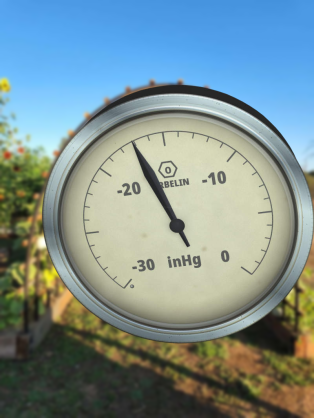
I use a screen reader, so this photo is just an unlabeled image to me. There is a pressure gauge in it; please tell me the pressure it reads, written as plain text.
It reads -17 inHg
